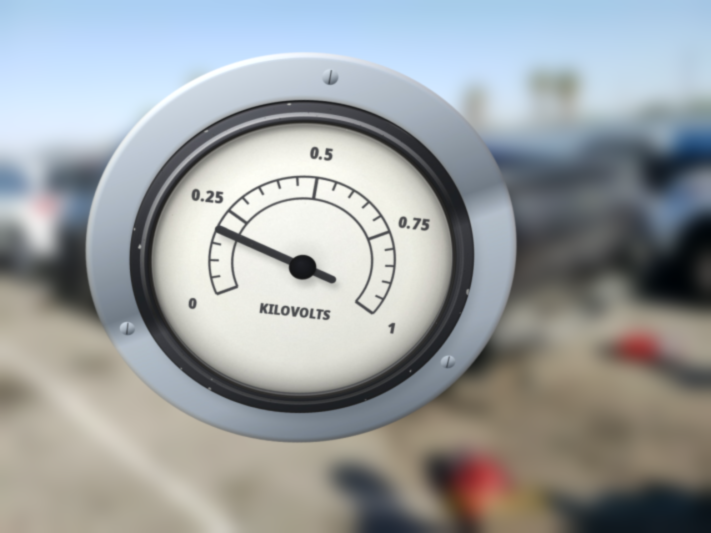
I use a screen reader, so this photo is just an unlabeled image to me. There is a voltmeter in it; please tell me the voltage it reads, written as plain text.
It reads 0.2 kV
